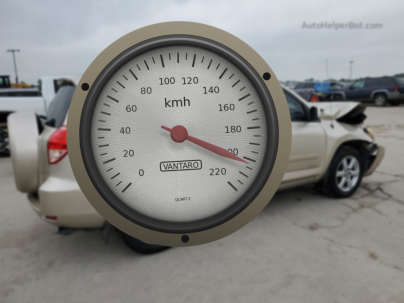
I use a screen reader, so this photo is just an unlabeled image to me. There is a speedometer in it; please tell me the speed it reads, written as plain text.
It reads 202.5 km/h
